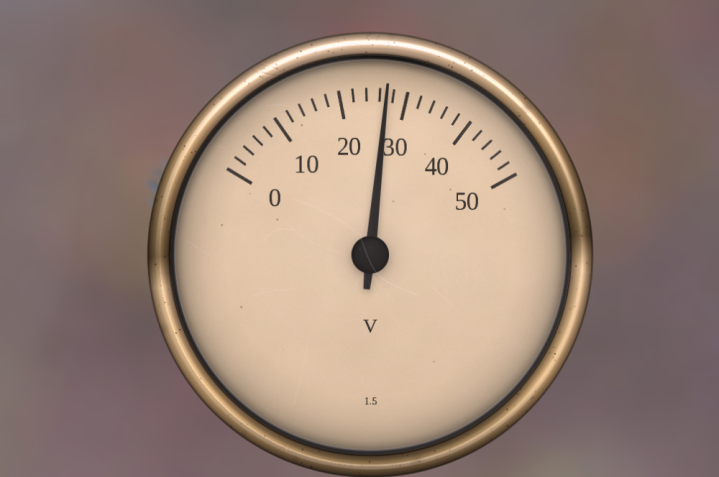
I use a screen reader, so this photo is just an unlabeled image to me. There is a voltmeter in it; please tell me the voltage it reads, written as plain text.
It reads 27 V
